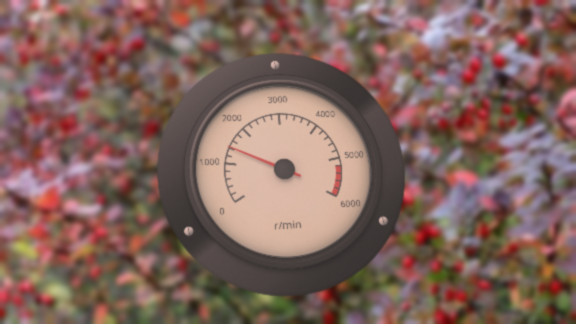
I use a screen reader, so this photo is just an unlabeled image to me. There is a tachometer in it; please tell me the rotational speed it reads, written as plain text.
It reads 1400 rpm
